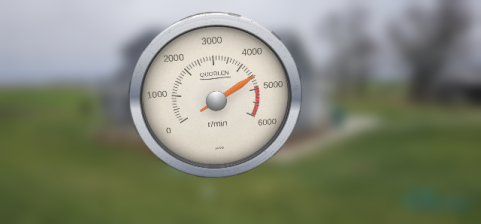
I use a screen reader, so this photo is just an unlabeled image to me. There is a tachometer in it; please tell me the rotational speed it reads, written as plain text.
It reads 4500 rpm
